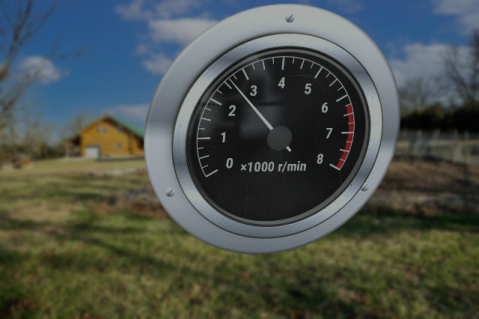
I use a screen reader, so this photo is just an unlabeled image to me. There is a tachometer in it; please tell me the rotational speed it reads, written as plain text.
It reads 2625 rpm
